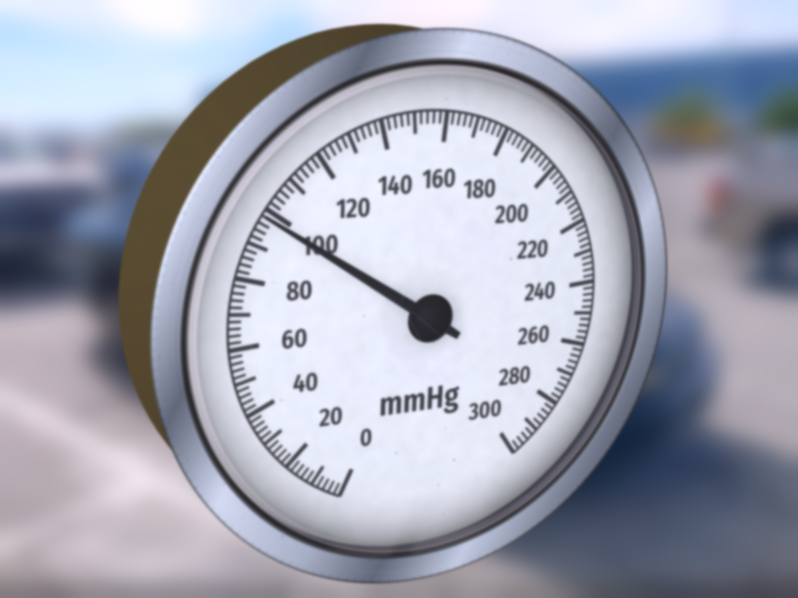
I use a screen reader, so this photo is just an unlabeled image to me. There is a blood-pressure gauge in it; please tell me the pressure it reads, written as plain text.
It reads 98 mmHg
